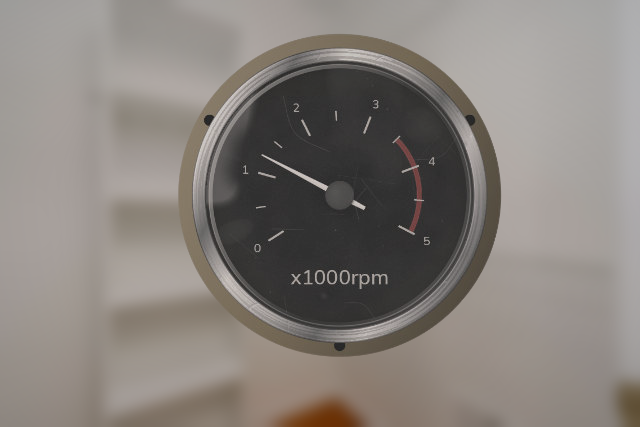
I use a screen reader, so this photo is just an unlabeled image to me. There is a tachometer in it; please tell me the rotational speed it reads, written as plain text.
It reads 1250 rpm
